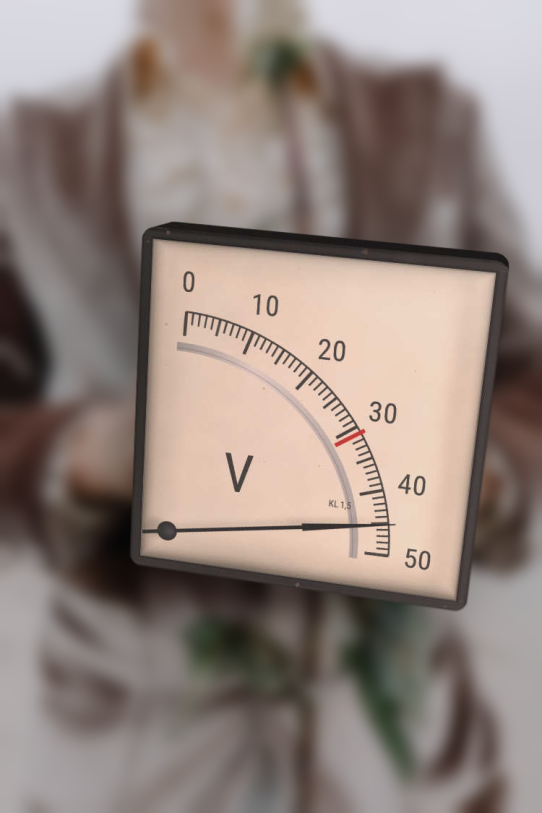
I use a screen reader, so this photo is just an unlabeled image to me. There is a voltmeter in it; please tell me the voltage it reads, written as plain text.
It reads 45 V
